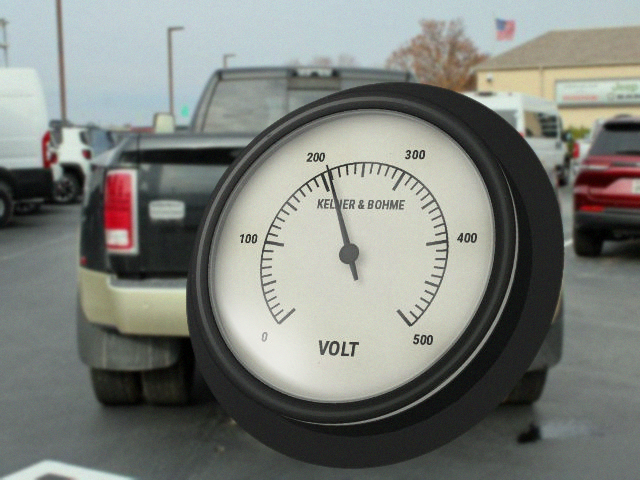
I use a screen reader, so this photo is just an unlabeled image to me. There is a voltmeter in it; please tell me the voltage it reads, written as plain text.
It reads 210 V
